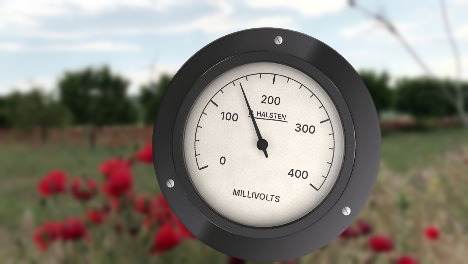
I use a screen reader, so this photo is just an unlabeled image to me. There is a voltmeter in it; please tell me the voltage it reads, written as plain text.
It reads 150 mV
